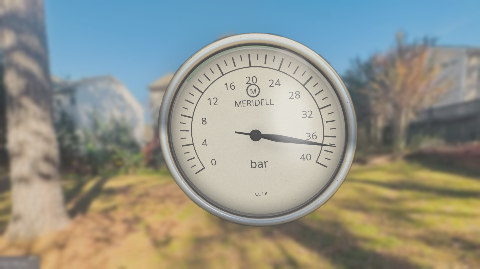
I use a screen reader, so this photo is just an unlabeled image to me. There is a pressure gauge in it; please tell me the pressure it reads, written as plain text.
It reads 37 bar
